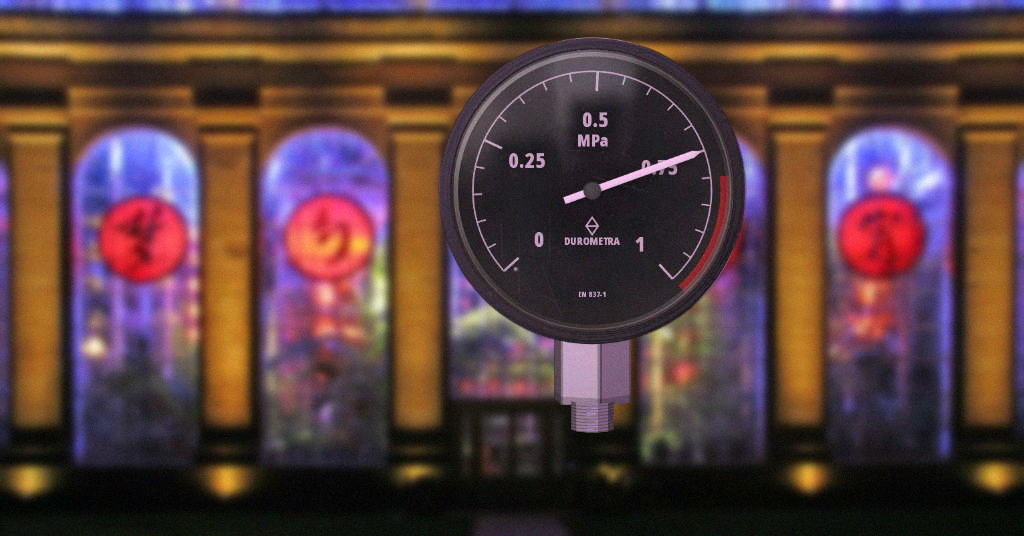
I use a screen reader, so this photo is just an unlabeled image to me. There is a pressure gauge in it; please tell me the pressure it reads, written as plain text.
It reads 0.75 MPa
